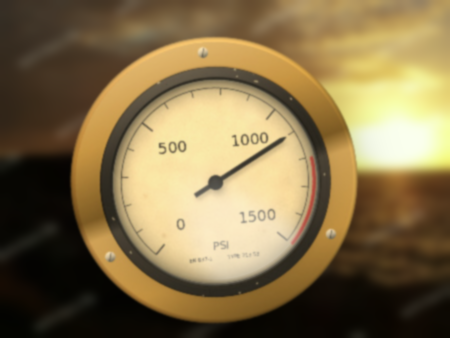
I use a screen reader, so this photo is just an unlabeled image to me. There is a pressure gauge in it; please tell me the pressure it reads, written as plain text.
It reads 1100 psi
